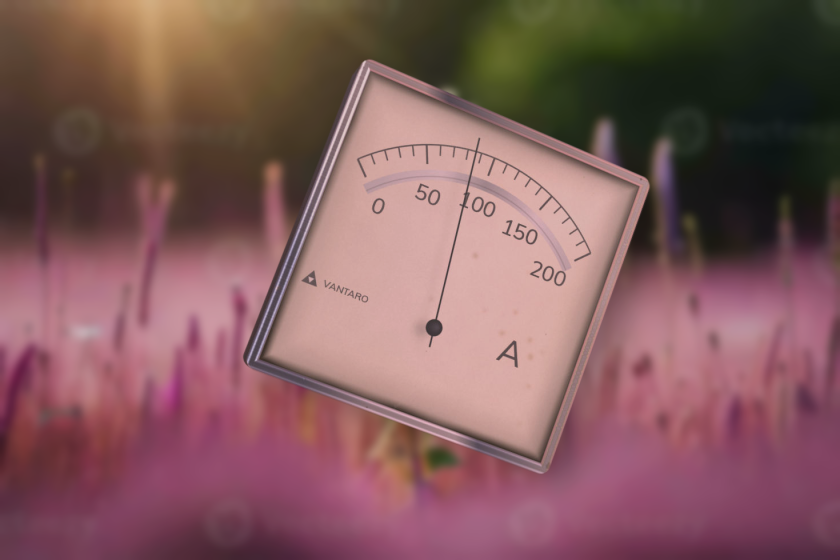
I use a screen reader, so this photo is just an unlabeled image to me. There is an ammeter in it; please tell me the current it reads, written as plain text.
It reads 85 A
